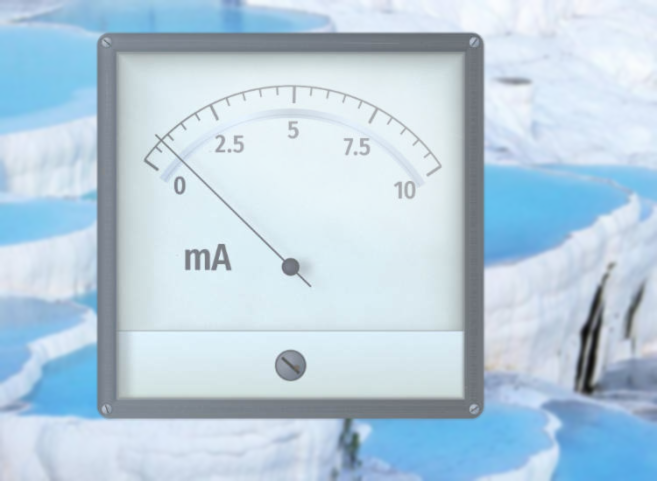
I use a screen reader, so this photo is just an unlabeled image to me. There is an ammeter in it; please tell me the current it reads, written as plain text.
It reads 0.75 mA
